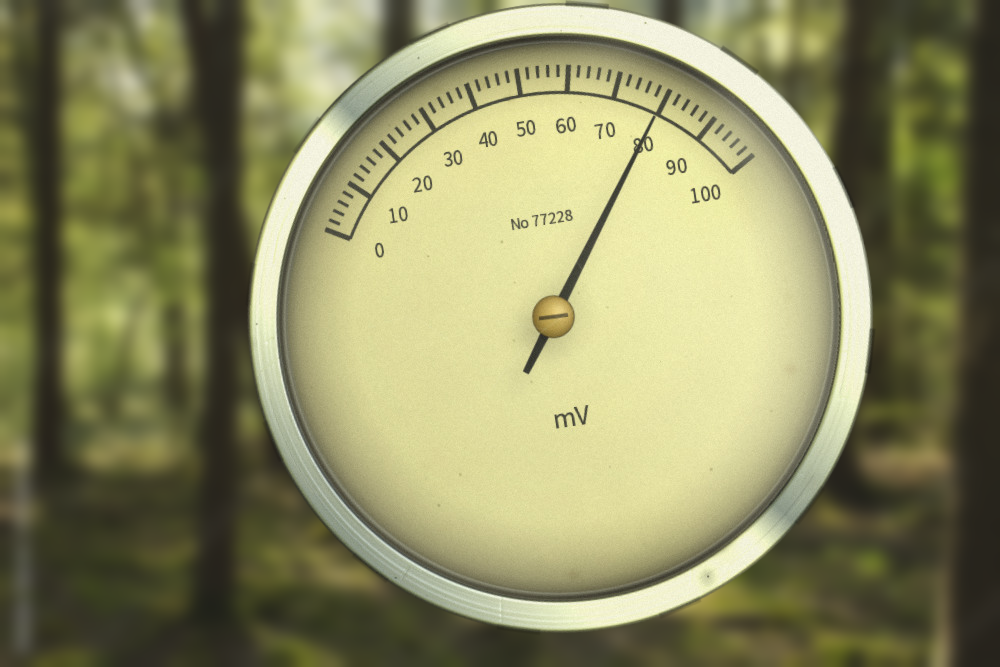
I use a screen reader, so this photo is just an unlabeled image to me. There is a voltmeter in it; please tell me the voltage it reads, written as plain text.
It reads 80 mV
